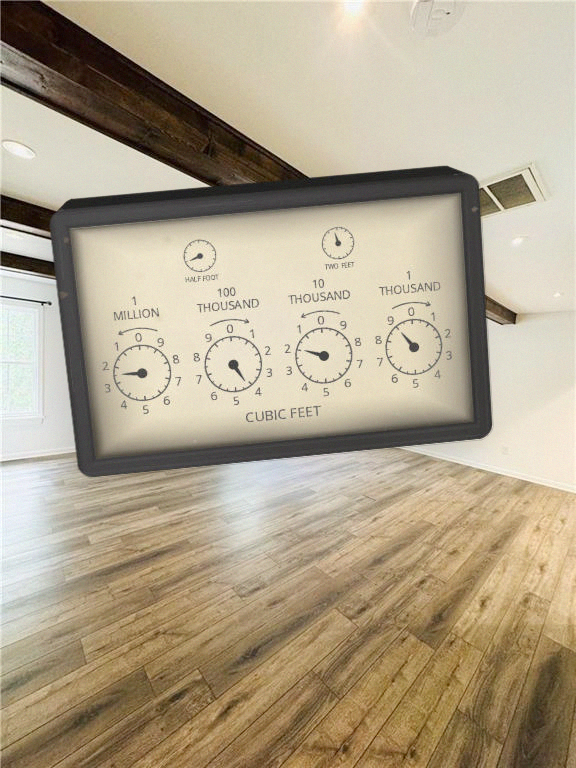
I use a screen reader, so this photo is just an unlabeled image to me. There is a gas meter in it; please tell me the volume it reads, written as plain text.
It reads 241900 ft³
